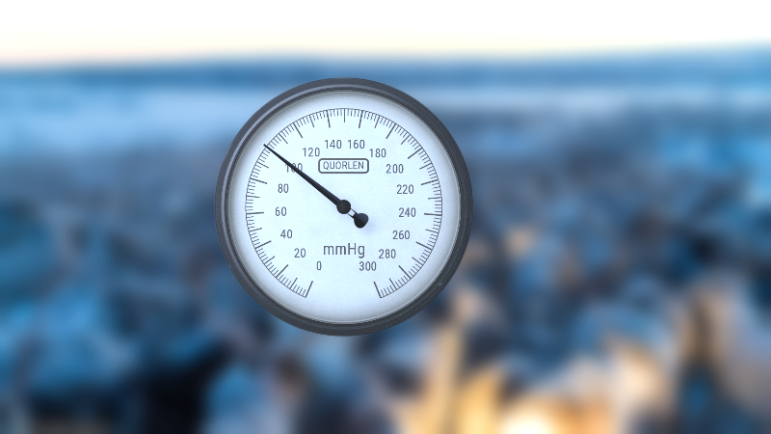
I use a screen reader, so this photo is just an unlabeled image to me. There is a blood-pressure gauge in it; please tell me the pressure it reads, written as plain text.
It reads 100 mmHg
